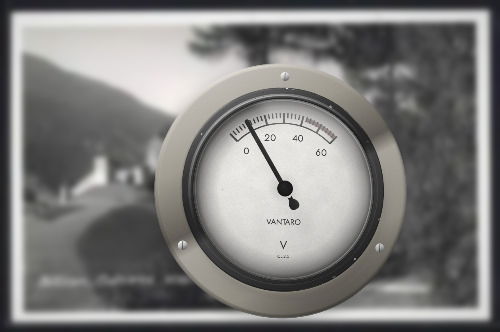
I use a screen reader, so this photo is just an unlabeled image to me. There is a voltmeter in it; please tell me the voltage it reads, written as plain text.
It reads 10 V
